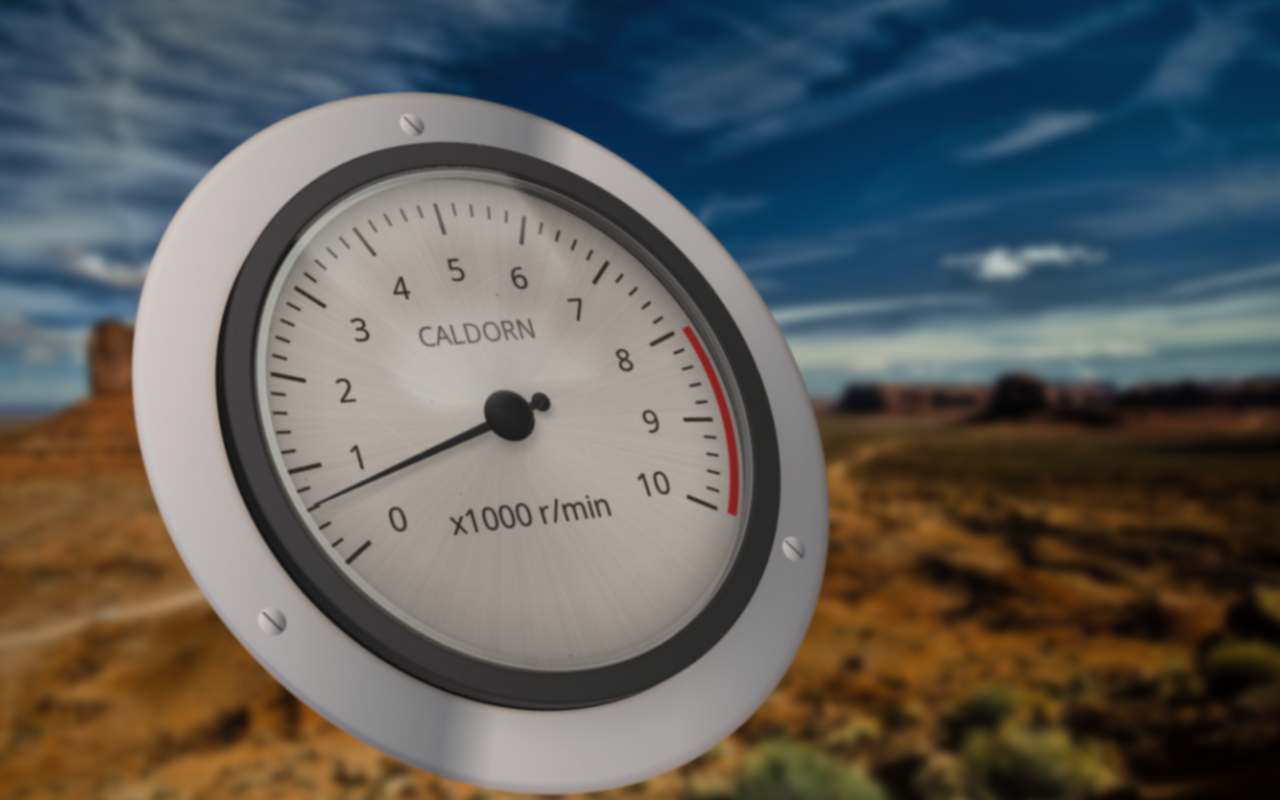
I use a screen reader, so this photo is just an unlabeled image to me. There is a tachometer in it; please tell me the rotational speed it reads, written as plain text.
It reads 600 rpm
